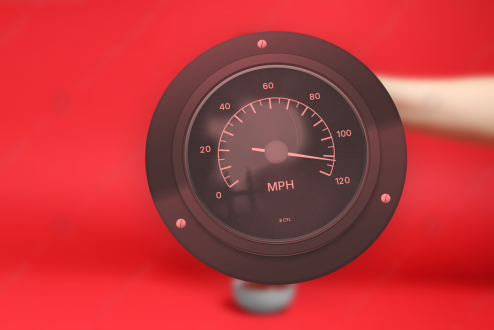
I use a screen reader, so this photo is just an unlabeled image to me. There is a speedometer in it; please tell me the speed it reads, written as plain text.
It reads 112.5 mph
